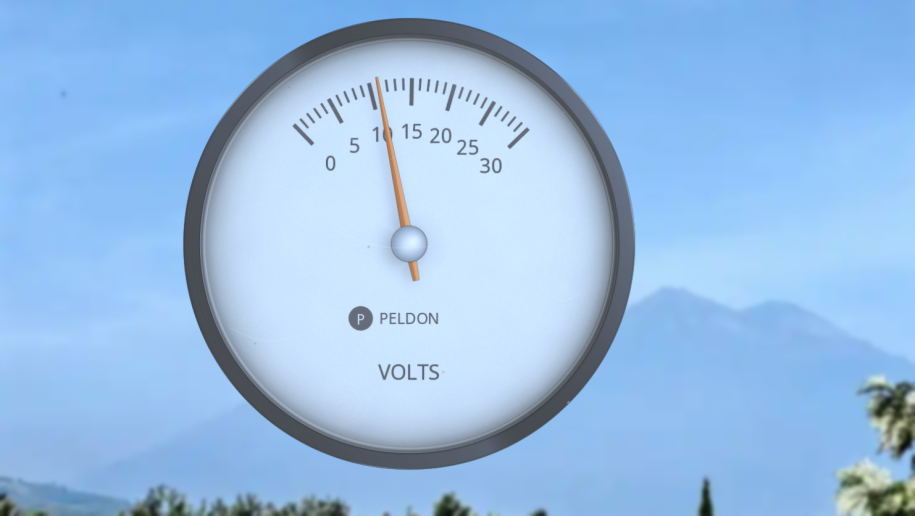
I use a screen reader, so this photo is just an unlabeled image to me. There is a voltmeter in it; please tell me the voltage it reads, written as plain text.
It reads 11 V
